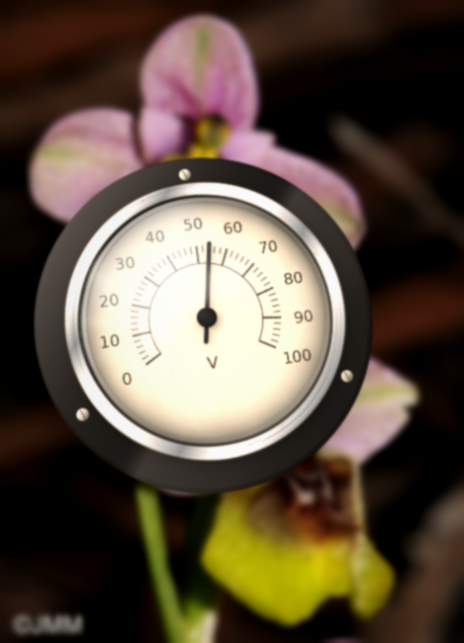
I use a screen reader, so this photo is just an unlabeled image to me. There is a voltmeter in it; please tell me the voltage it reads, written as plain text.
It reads 54 V
